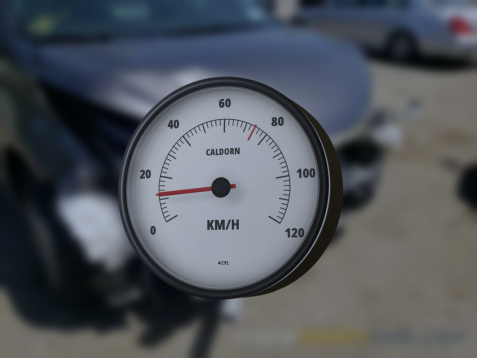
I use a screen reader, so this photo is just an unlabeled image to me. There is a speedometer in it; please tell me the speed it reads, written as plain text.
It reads 12 km/h
